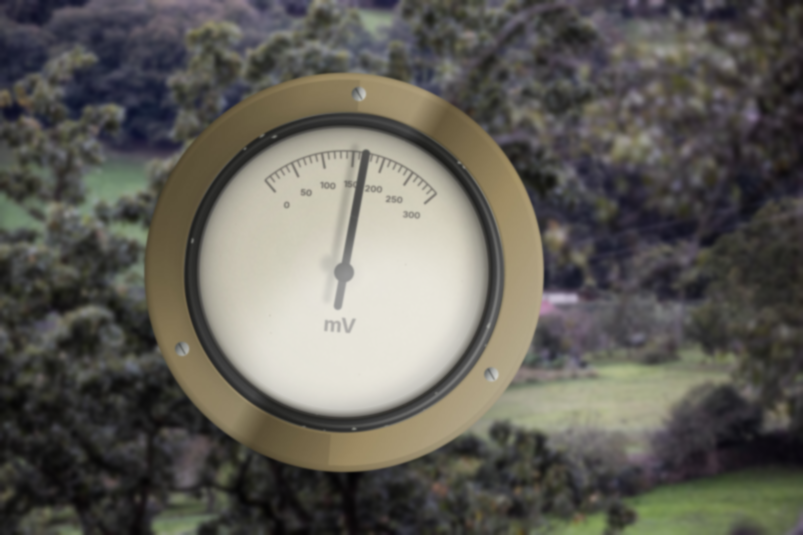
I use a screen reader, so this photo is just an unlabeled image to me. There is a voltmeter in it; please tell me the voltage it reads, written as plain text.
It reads 170 mV
